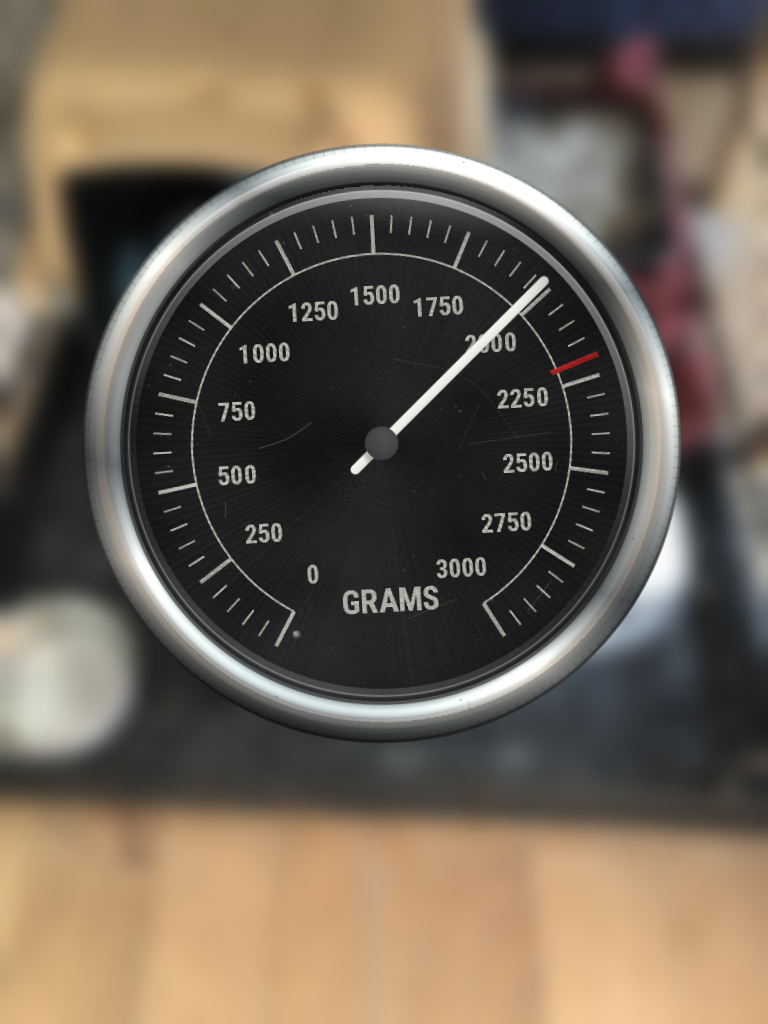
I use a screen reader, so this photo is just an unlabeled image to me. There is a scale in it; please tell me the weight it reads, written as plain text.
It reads 1975 g
